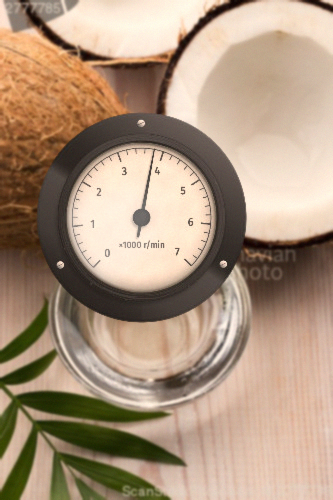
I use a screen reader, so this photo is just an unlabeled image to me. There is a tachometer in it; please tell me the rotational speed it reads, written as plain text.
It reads 3800 rpm
